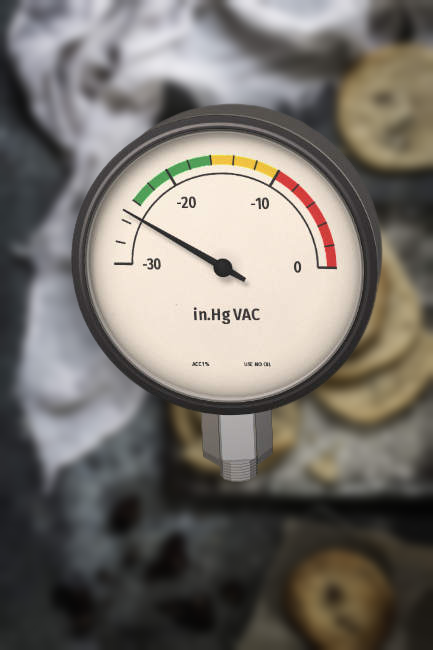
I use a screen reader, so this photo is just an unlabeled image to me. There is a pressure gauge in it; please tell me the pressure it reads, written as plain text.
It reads -25 inHg
